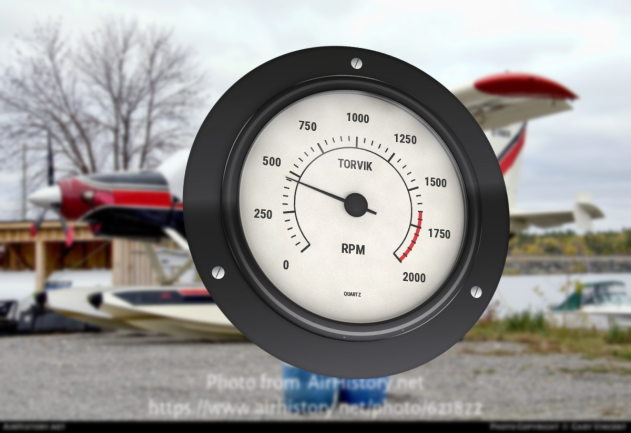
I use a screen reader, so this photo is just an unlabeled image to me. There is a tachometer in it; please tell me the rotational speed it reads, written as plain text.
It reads 450 rpm
